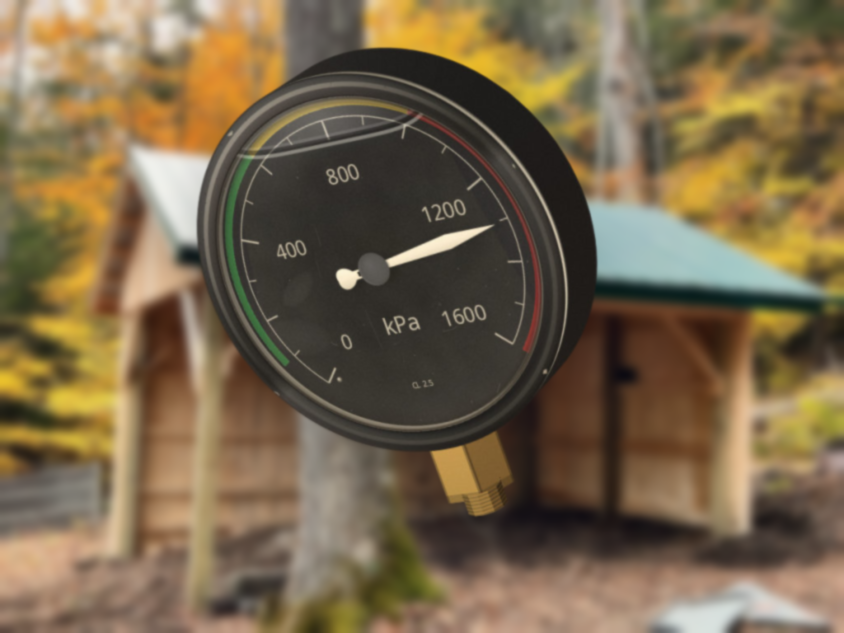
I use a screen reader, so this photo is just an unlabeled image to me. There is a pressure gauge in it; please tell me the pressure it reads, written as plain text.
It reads 1300 kPa
